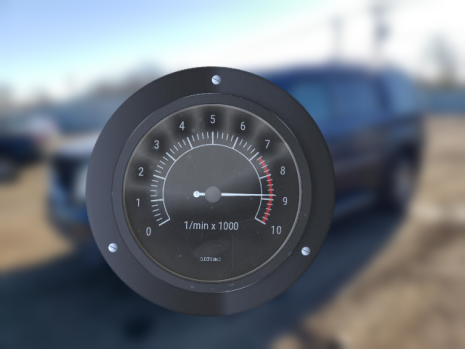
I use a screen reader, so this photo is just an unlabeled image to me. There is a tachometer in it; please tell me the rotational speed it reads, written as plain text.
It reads 8800 rpm
